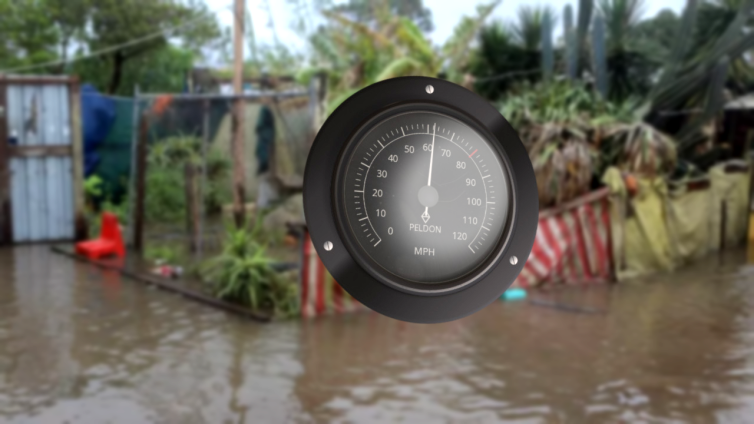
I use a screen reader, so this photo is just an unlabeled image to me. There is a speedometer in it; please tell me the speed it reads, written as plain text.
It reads 62 mph
